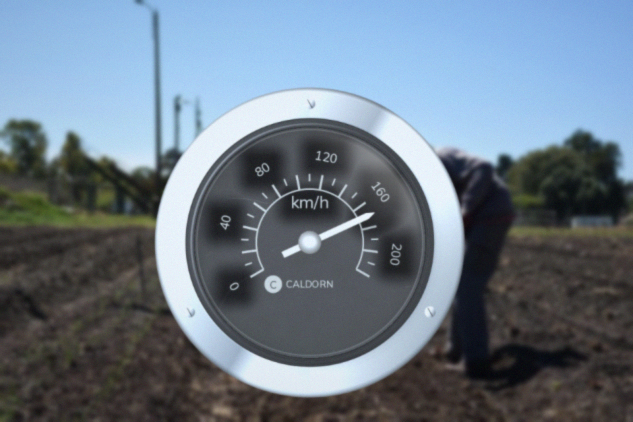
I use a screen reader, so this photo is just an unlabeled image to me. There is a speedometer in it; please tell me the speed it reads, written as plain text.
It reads 170 km/h
